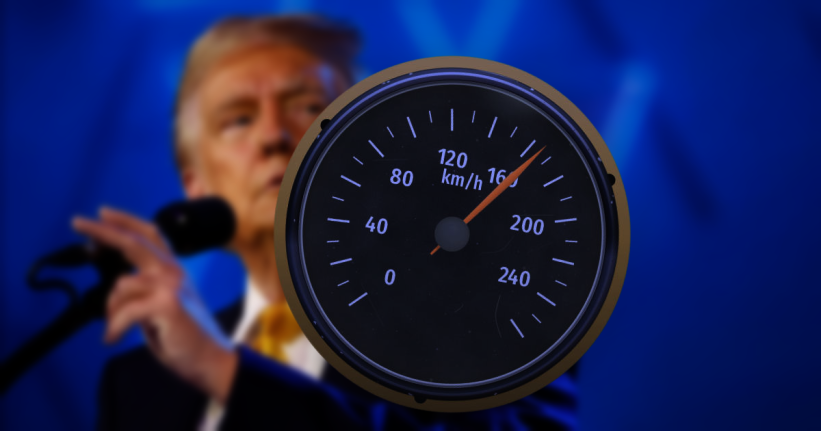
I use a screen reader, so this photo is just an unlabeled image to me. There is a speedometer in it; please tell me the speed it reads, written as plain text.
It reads 165 km/h
